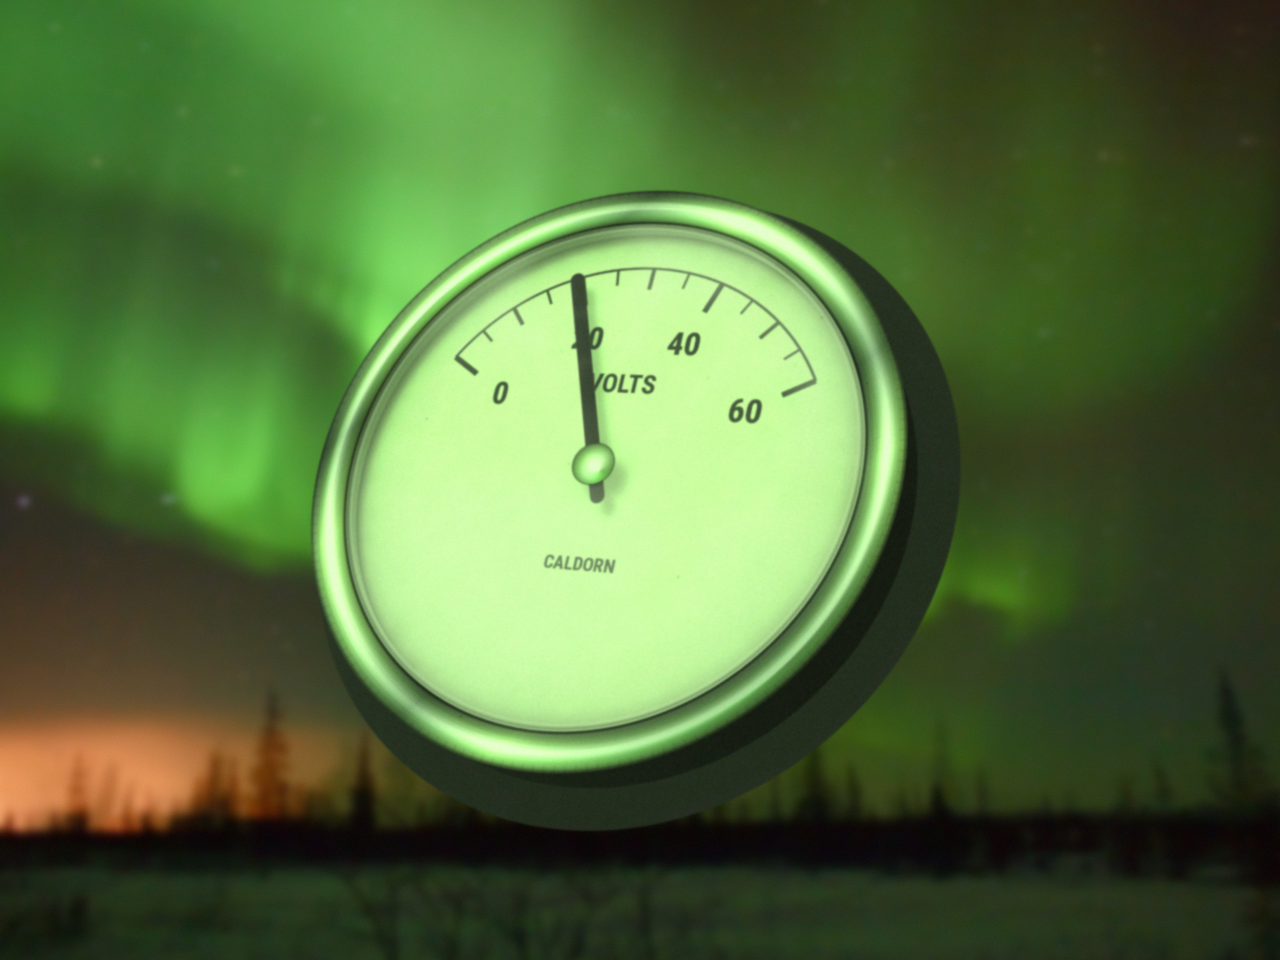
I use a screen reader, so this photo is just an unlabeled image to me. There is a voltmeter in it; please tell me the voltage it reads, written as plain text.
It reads 20 V
